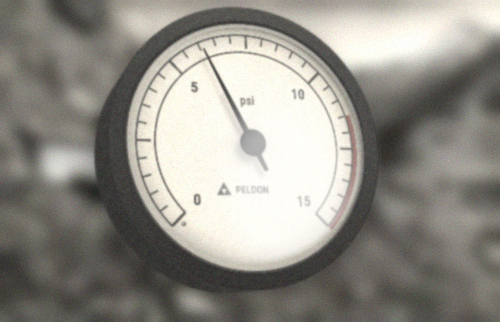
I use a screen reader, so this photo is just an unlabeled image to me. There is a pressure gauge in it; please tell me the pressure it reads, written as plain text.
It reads 6 psi
